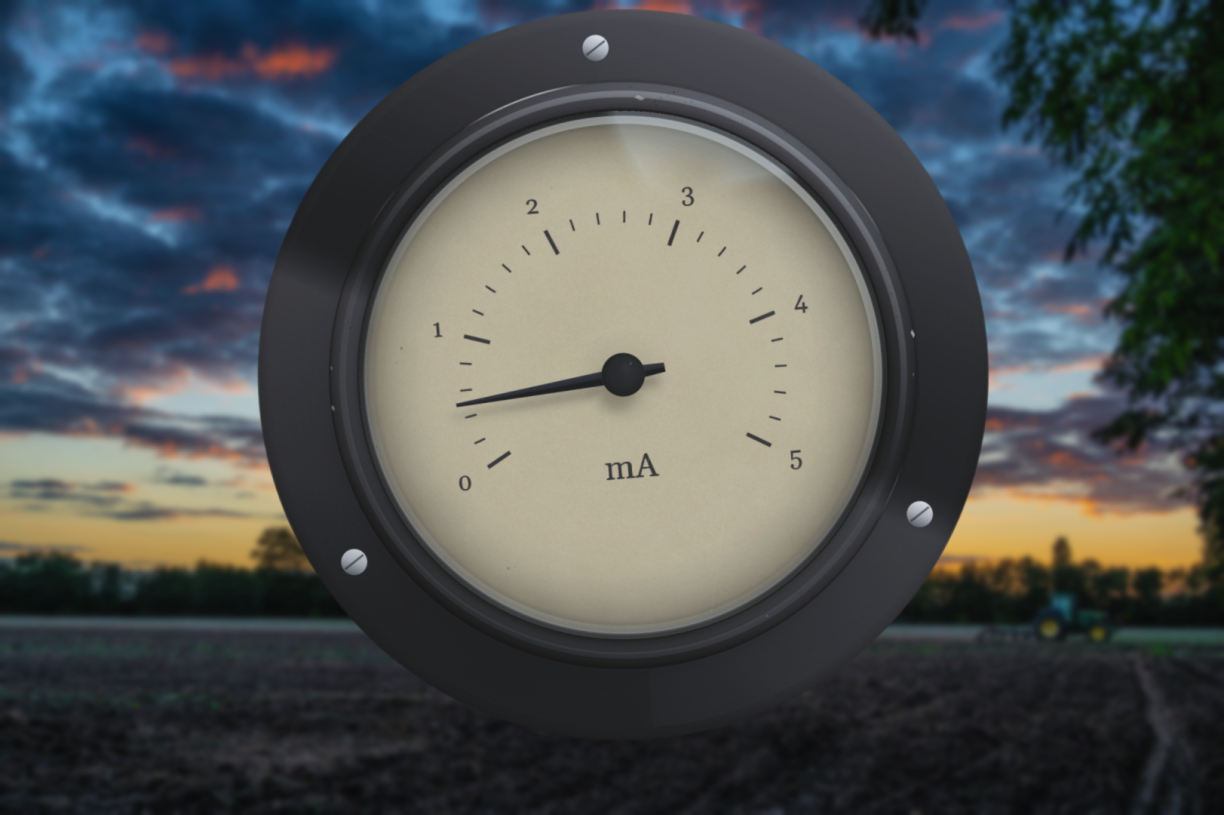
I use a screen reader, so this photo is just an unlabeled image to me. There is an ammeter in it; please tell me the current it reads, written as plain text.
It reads 0.5 mA
